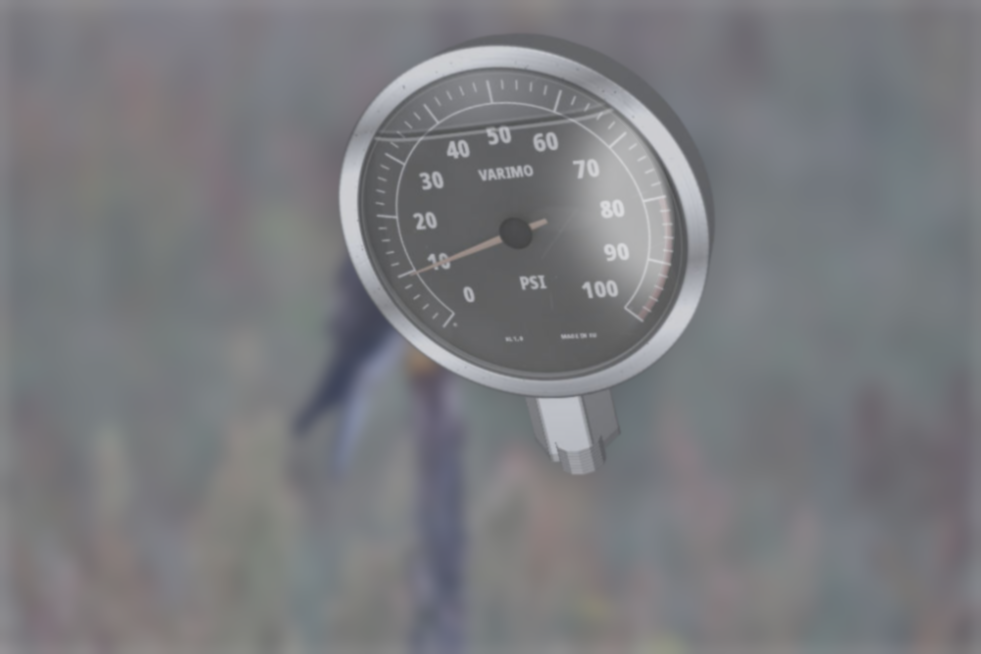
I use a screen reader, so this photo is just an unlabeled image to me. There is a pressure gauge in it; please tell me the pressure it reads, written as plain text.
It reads 10 psi
